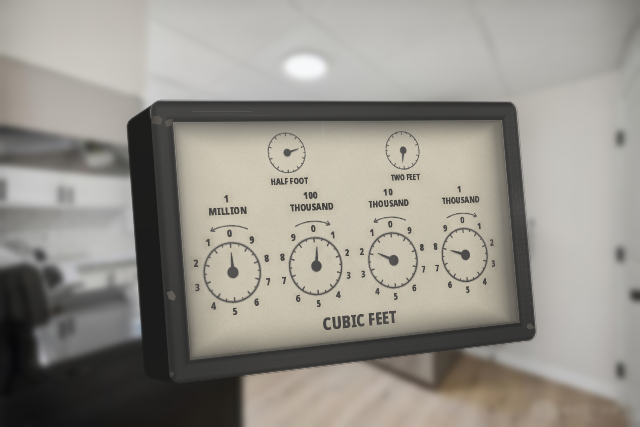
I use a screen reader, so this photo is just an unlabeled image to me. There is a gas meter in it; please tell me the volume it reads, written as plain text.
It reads 1800 ft³
